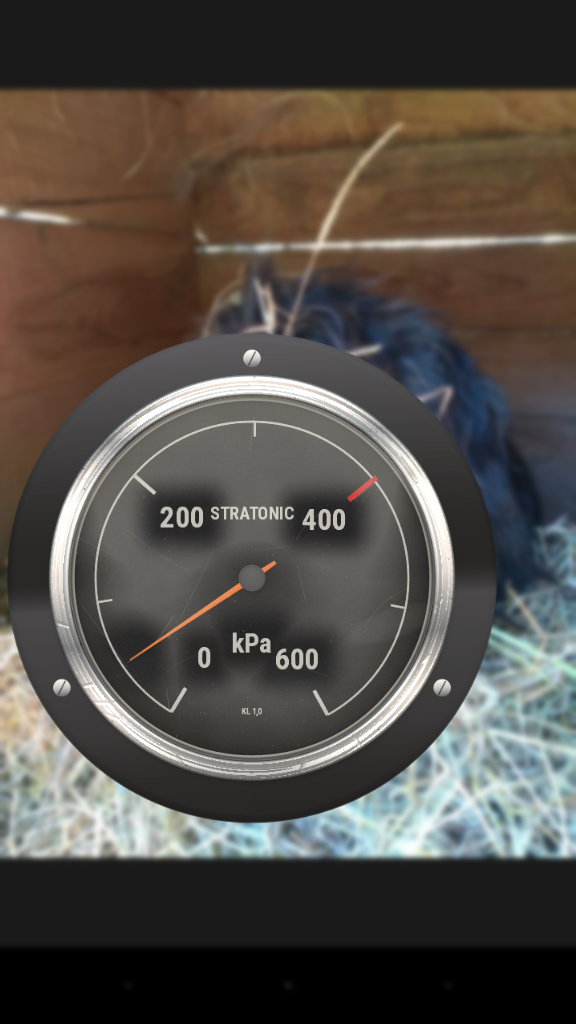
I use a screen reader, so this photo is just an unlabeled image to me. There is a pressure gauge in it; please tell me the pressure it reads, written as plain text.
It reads 50 kPa
